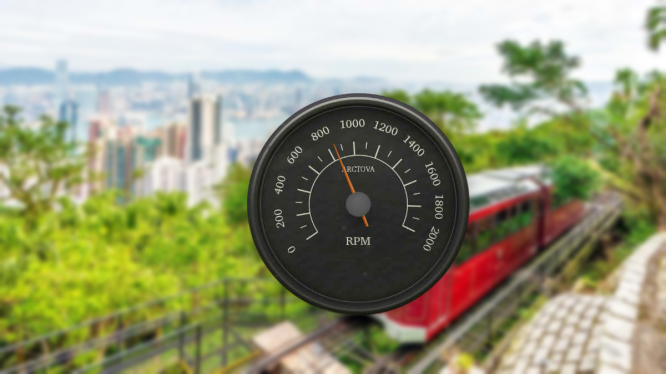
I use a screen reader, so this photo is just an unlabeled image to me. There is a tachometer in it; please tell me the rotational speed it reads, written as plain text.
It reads 850 rpm
